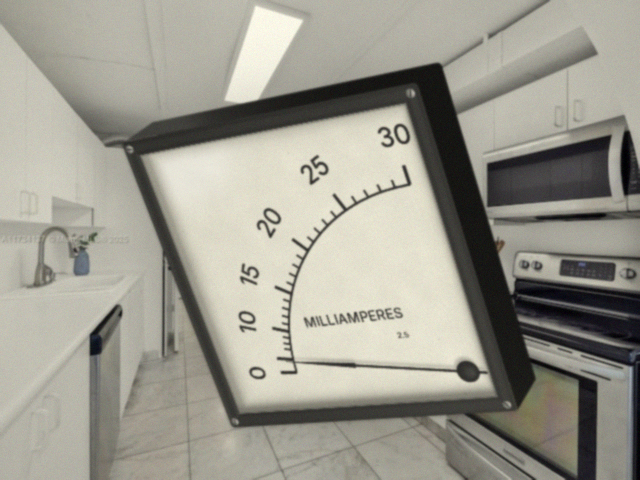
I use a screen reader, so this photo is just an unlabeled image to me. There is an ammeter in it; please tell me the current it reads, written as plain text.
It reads 5 mA
